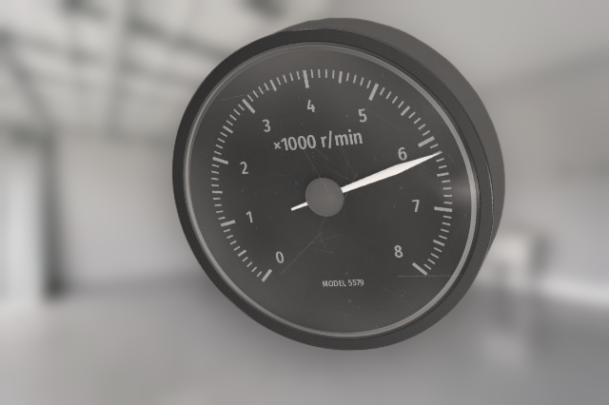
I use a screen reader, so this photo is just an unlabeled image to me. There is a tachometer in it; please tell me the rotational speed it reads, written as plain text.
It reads 6200 rpm
